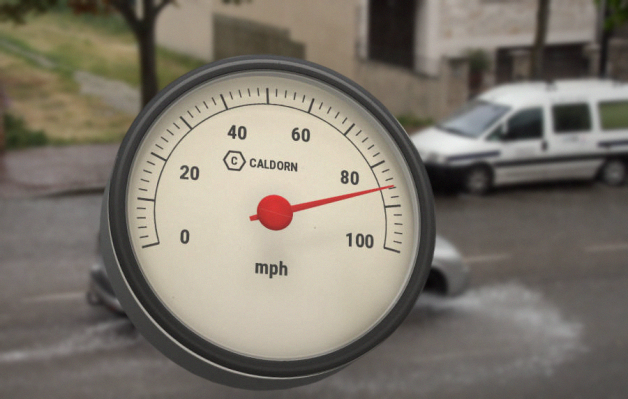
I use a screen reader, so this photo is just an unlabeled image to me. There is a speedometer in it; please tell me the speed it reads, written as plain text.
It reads 86 mph
